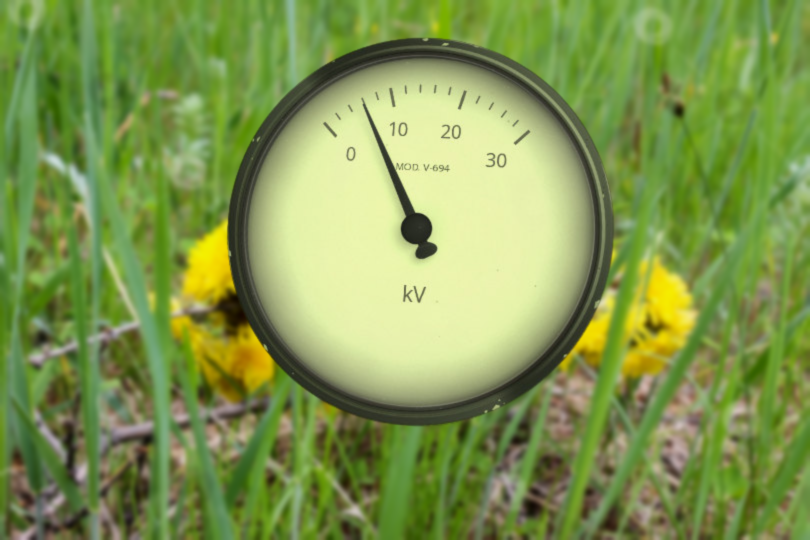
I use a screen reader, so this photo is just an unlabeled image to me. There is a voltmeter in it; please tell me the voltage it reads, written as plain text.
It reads 6 kV
